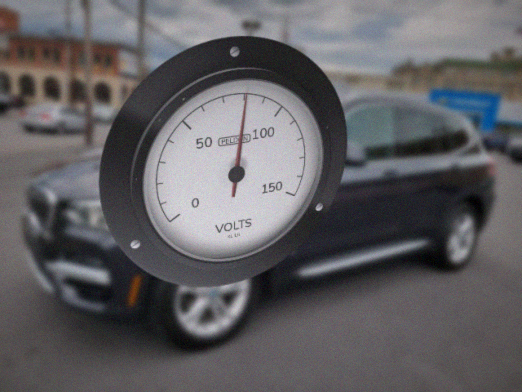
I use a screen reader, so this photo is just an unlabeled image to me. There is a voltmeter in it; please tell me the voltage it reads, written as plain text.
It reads 80 V
